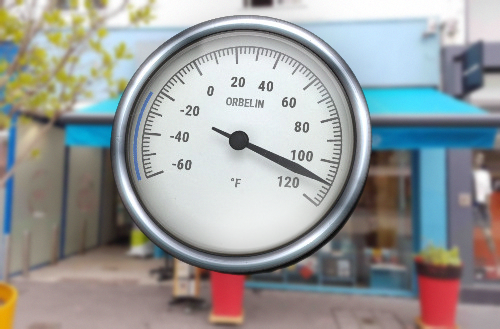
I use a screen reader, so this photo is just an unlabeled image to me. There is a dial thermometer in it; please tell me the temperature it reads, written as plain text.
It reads 110 °F
